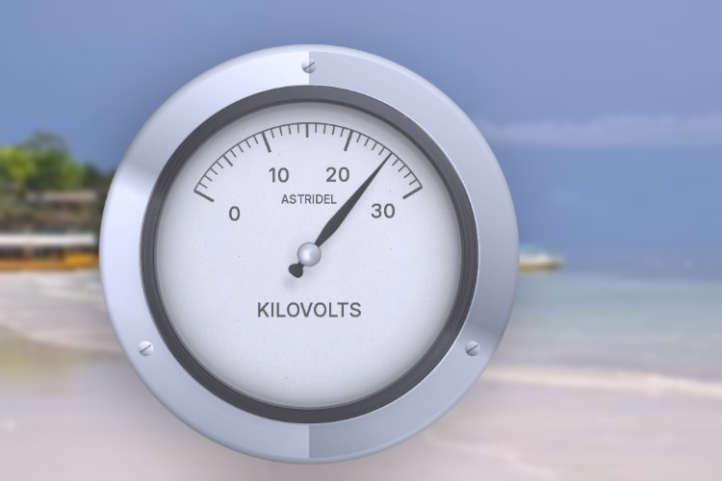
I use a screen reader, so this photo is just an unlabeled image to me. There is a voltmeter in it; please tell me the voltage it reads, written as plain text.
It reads 25 kV
